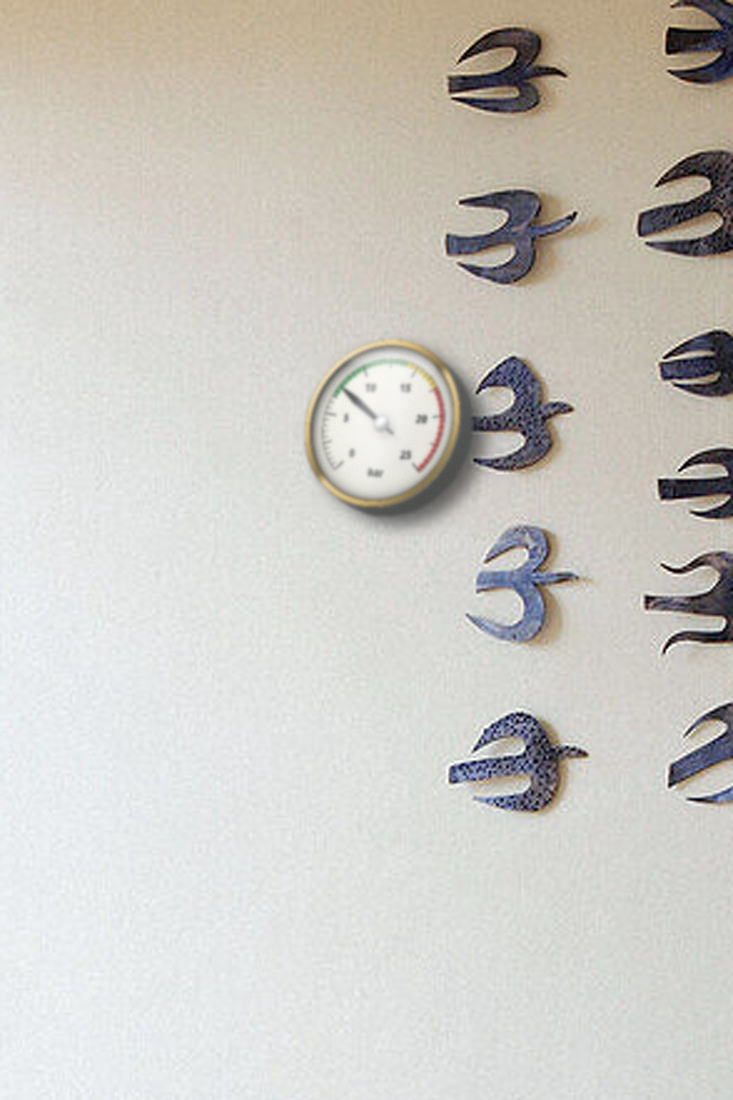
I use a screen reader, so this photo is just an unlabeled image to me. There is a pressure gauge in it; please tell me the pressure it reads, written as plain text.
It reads 7.5 bar
